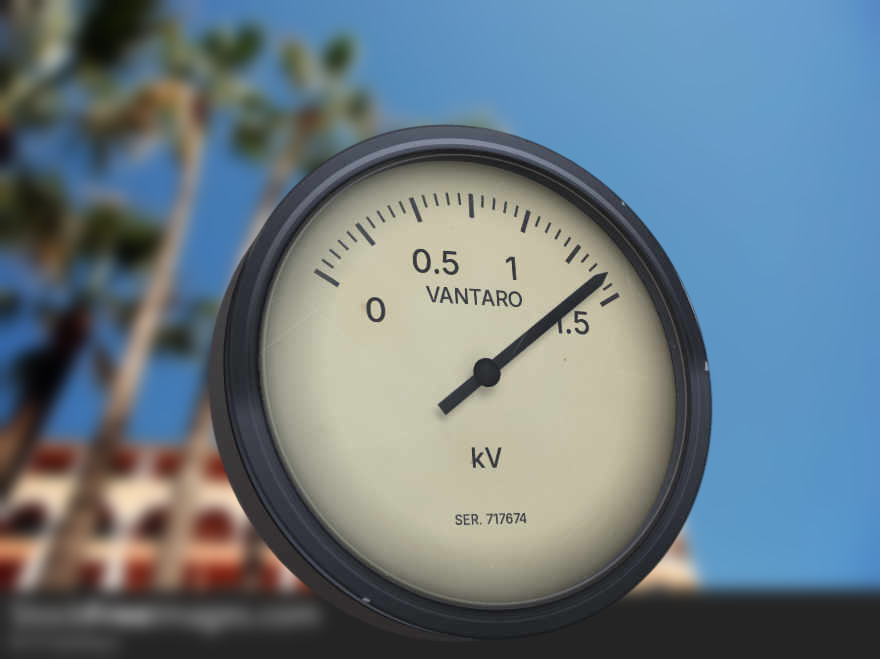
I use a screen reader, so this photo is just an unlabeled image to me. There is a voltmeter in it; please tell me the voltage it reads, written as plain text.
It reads 1.4 kV
